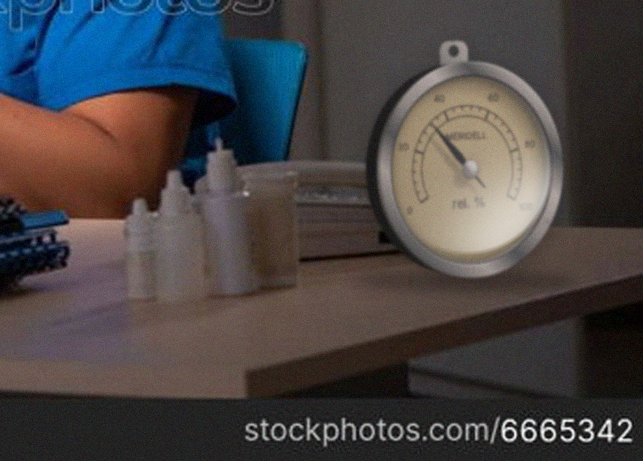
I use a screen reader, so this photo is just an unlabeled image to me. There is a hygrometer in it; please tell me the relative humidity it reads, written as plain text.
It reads 32 %
